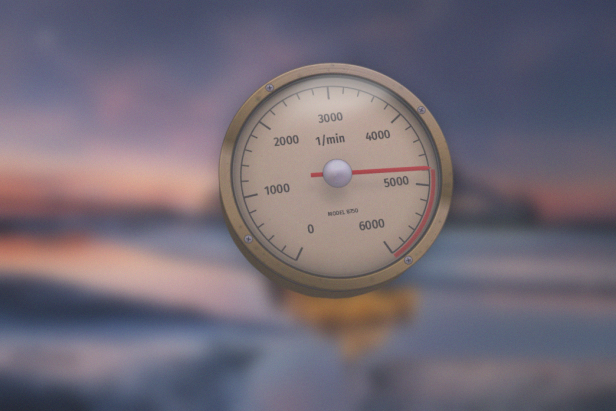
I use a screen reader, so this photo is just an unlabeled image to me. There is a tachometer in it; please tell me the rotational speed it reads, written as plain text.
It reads 4800 rpm
